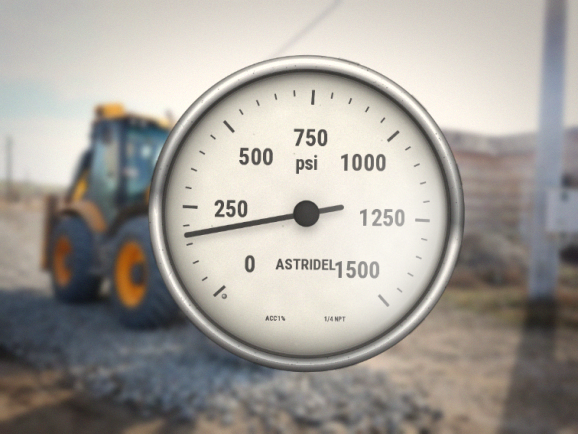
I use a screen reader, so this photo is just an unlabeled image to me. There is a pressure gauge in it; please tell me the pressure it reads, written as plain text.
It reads 175 psi
